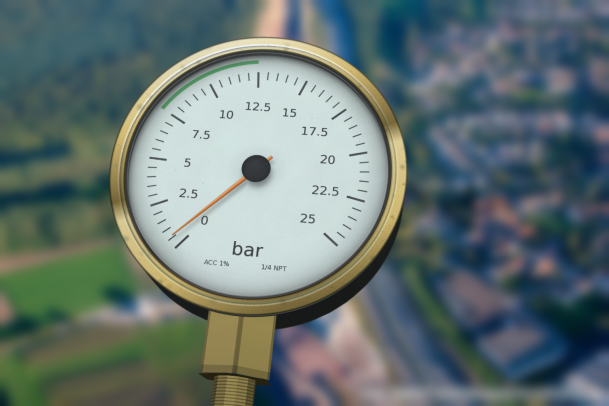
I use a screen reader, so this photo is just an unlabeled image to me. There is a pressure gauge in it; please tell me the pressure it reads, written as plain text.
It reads 0.5 bar
